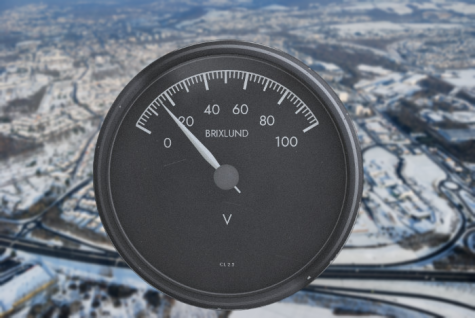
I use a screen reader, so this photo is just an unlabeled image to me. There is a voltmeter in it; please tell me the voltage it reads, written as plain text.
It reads 16 V
